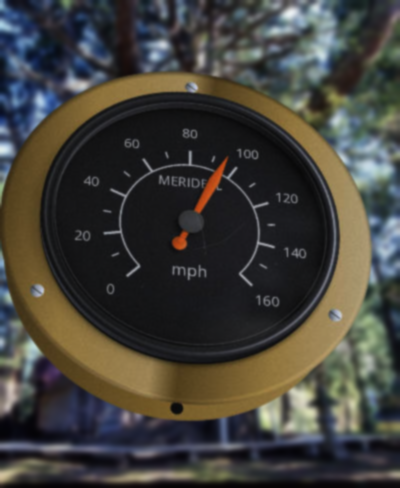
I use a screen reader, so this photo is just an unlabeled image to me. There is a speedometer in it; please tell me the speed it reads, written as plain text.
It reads 95 mph
